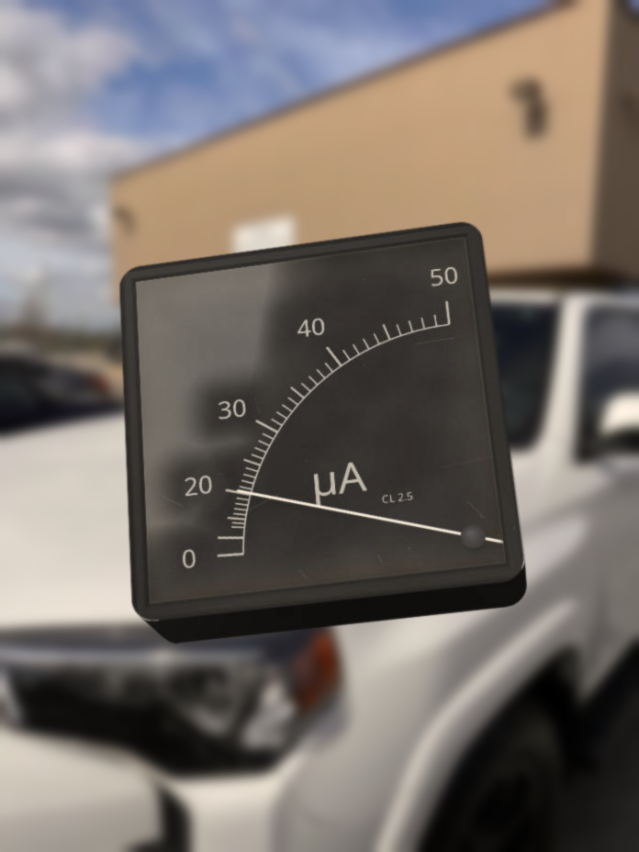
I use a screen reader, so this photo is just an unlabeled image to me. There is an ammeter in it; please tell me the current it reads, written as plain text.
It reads 20 µA
